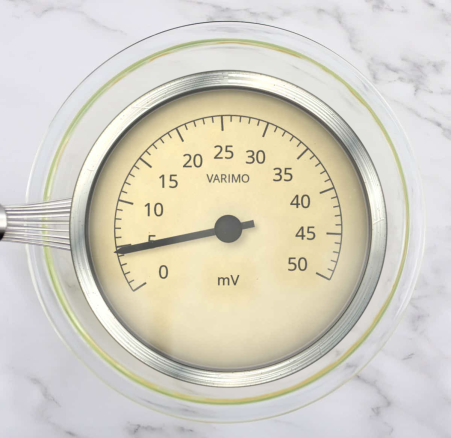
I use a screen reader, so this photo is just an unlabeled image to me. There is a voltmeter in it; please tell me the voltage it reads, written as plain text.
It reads 4.5 mV
